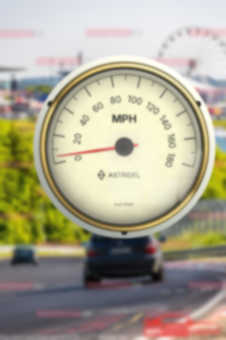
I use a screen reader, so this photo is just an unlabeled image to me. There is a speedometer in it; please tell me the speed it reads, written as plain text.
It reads 5 mph
